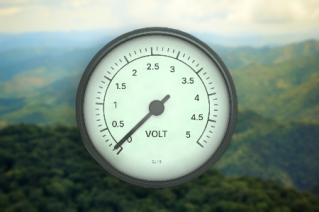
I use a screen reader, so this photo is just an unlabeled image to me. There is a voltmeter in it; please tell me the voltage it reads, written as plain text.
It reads 0.1 V
